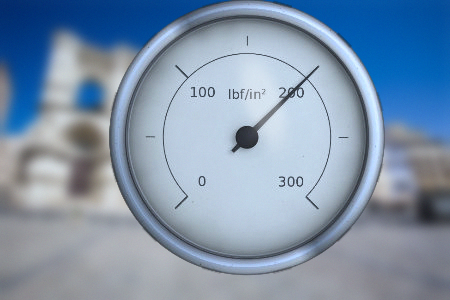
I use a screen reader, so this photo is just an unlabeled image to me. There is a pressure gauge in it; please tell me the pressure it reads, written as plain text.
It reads 200 psi
